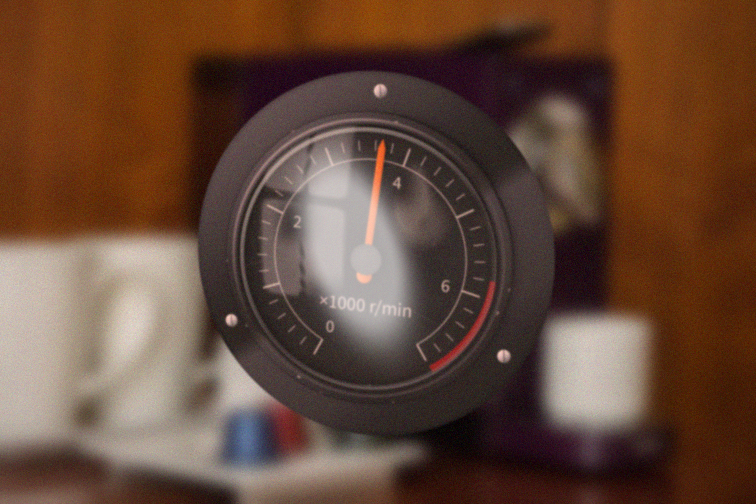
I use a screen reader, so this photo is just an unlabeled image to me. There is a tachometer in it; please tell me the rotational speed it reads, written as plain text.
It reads 3700 rpm
